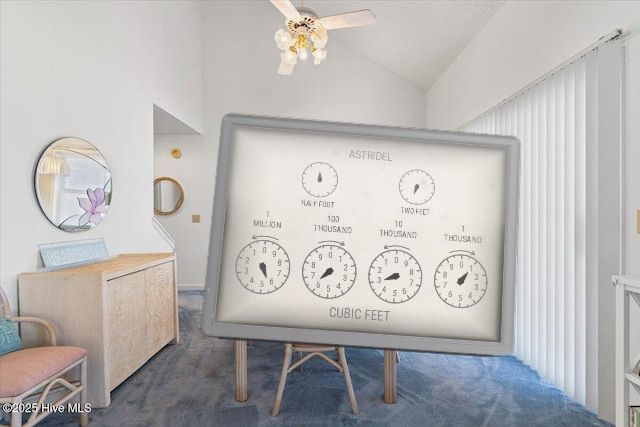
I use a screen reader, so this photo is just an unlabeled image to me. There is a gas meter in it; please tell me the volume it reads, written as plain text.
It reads 563100 ft³
